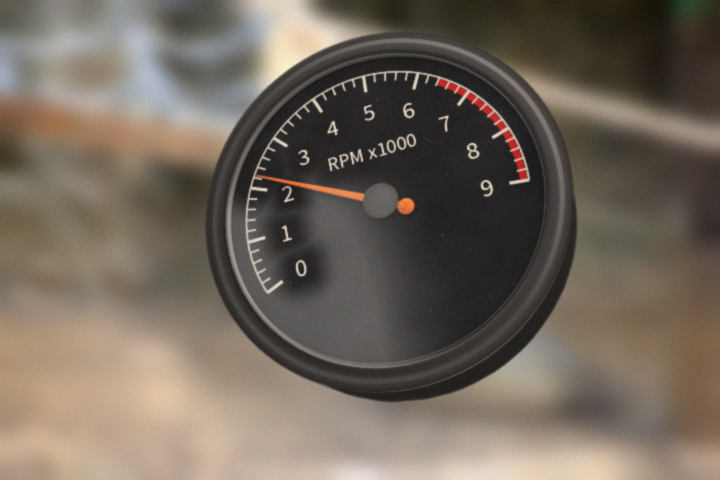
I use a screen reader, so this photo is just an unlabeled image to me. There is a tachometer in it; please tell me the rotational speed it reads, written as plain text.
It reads 2200 rpm
